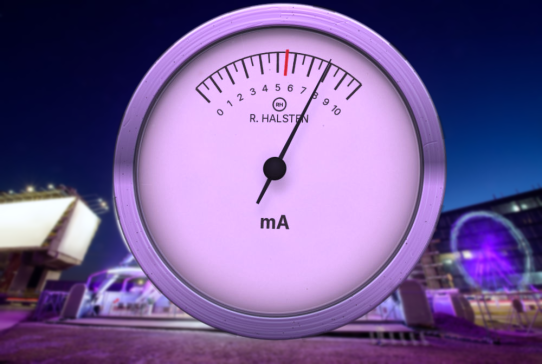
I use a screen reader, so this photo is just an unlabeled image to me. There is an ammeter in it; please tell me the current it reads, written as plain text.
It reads 8 mA
